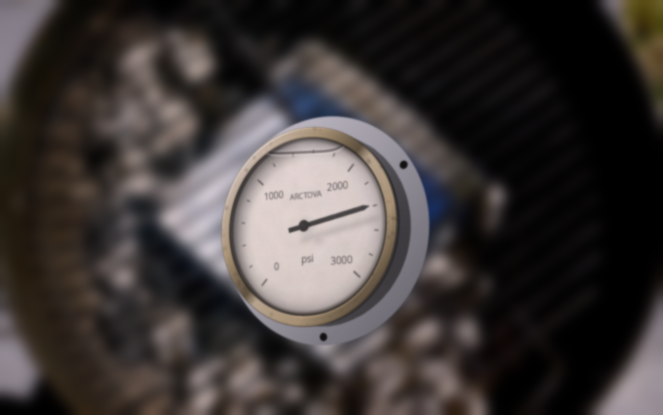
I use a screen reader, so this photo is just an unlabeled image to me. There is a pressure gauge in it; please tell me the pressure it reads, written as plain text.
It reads 2400 psi
